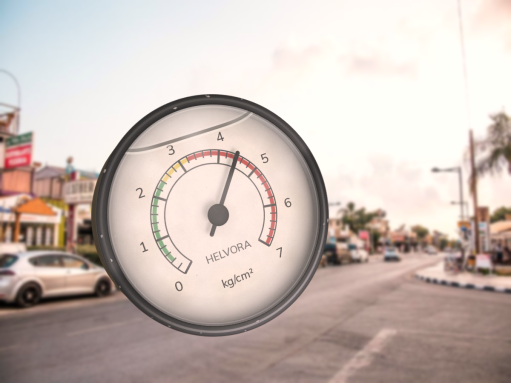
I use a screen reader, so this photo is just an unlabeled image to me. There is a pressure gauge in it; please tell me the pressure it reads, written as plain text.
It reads 4.4 kg/cm²
